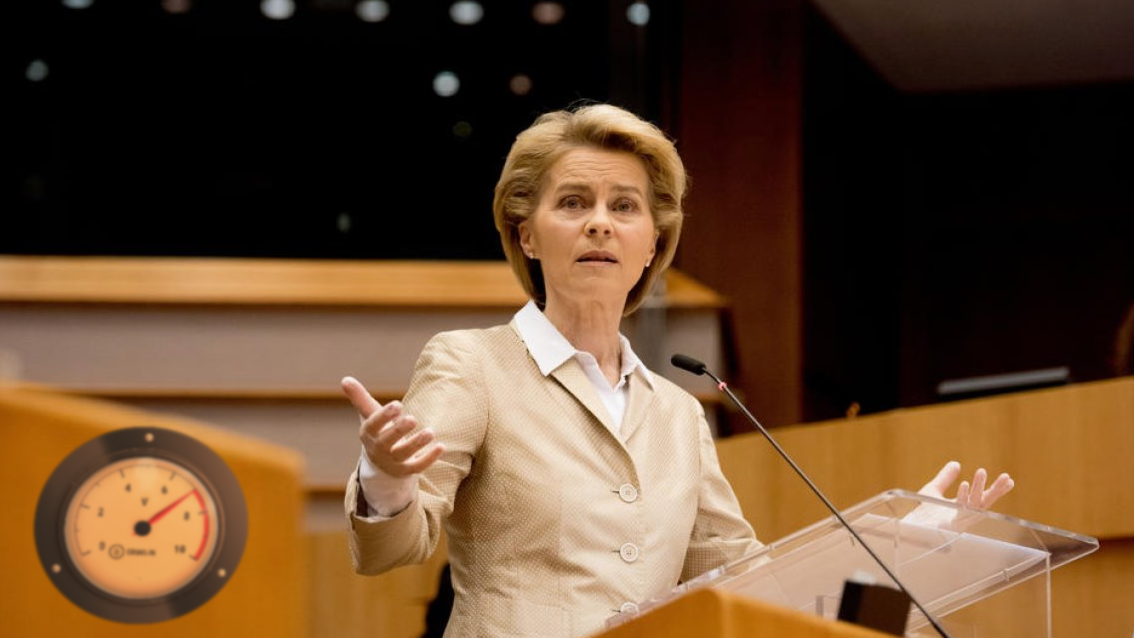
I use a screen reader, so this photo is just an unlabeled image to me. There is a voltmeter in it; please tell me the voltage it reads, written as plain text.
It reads 7 V
